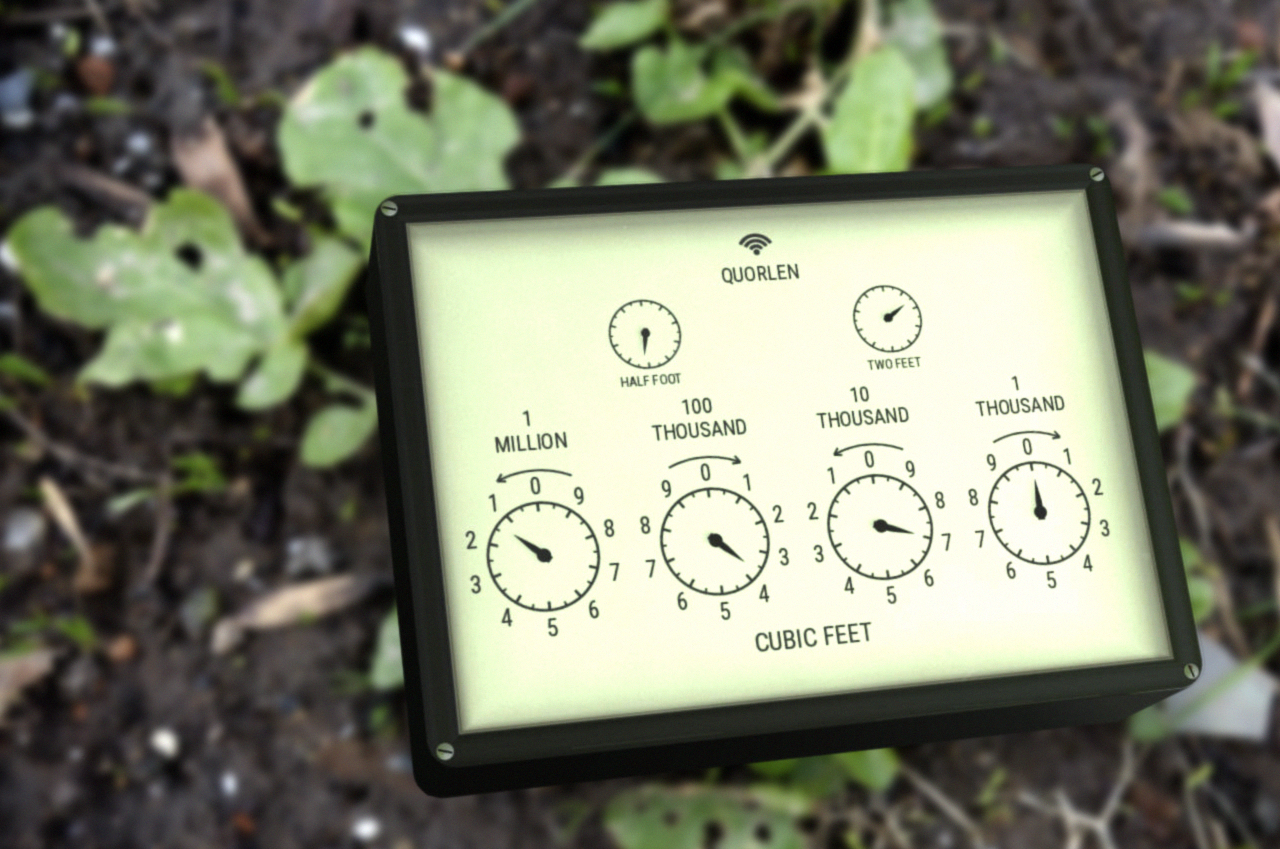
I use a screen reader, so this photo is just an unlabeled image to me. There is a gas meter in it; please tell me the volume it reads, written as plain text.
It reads 137000 ft³
